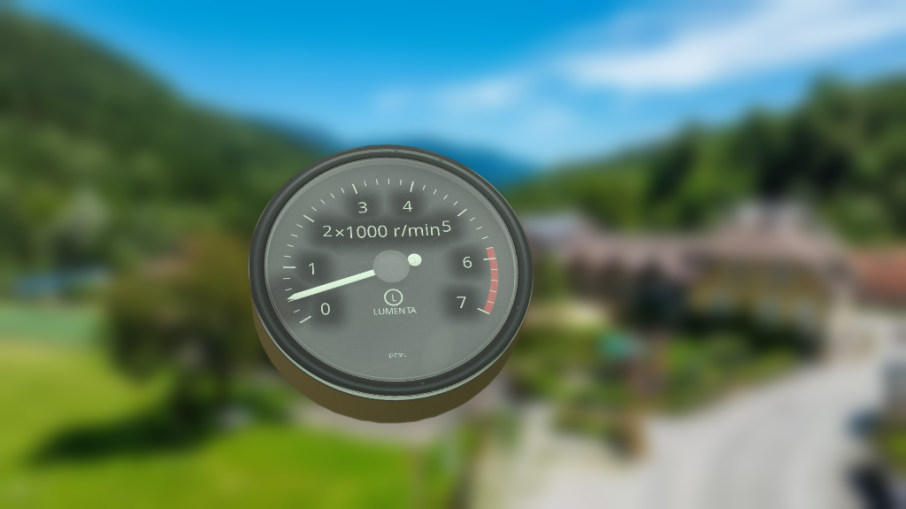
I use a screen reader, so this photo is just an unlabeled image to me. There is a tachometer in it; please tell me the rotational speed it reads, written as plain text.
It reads 400 rpm
